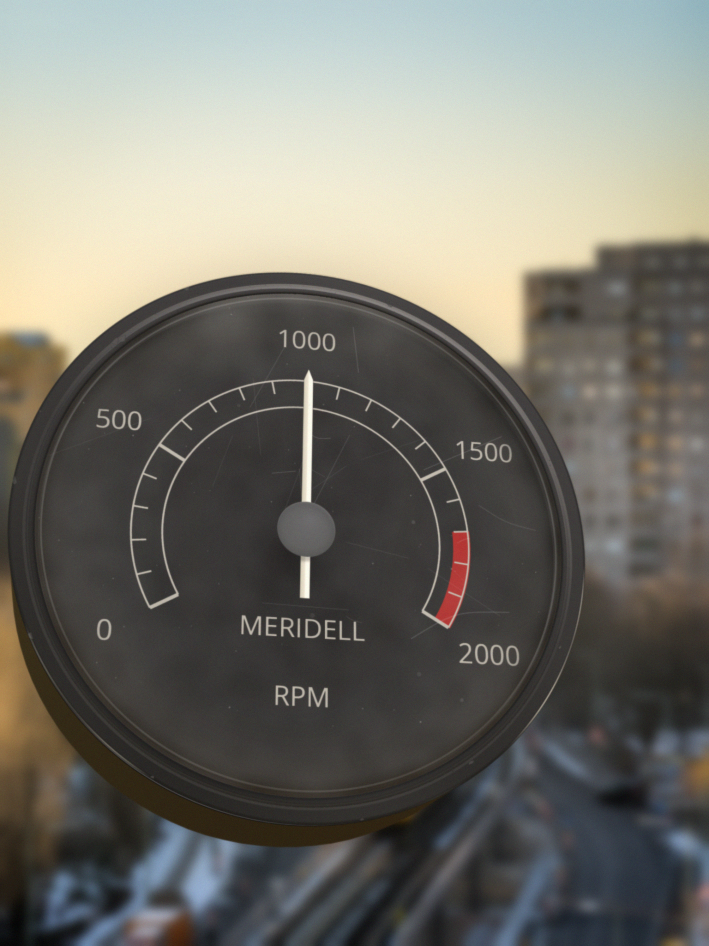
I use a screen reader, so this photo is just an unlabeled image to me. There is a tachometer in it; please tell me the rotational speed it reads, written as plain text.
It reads 1000 rpm
